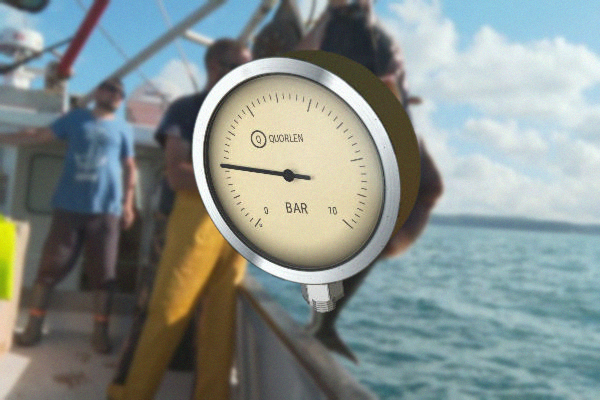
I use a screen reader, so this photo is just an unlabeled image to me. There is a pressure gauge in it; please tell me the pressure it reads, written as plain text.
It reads 2 bar
